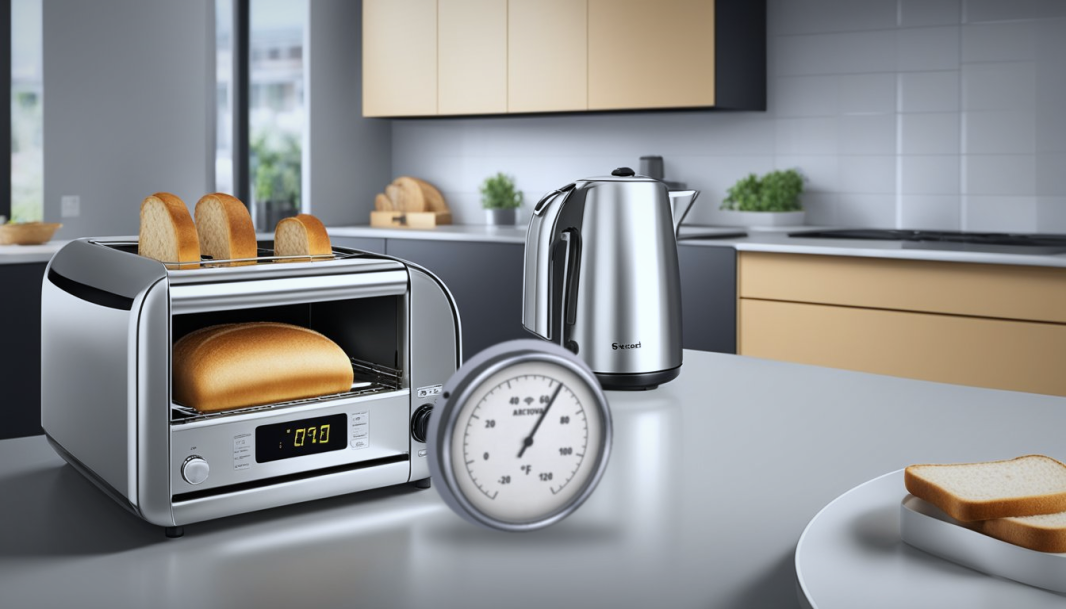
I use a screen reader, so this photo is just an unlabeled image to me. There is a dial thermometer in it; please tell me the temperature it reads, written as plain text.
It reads 64 °F
